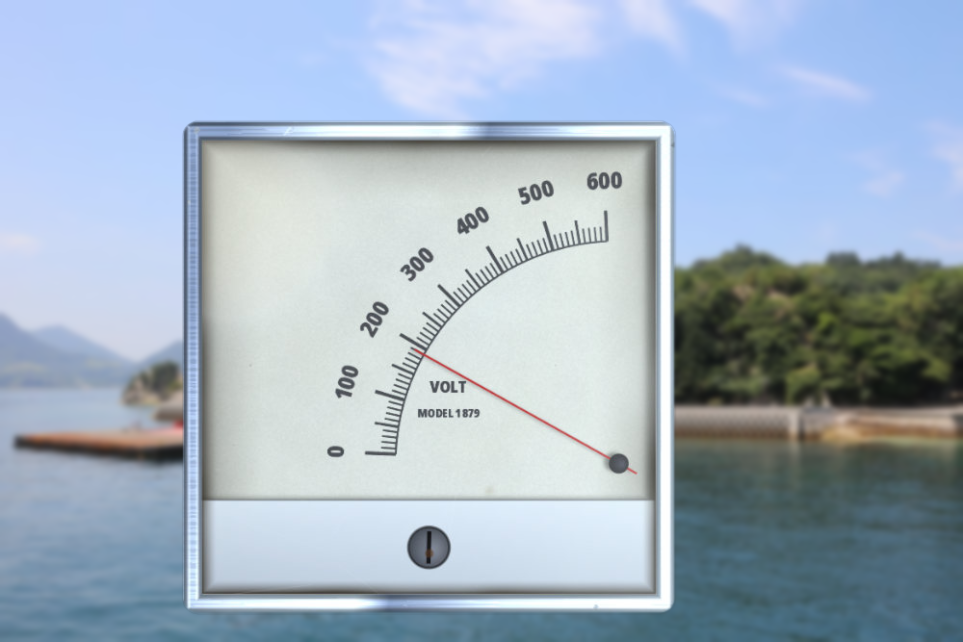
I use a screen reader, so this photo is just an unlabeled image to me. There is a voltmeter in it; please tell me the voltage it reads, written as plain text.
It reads 190 V
